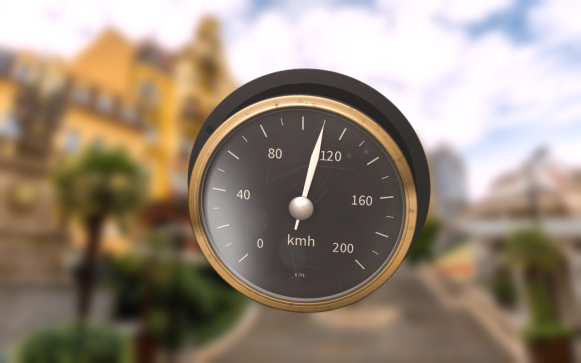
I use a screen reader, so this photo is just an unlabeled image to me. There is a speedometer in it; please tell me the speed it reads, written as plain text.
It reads 110 km/h
